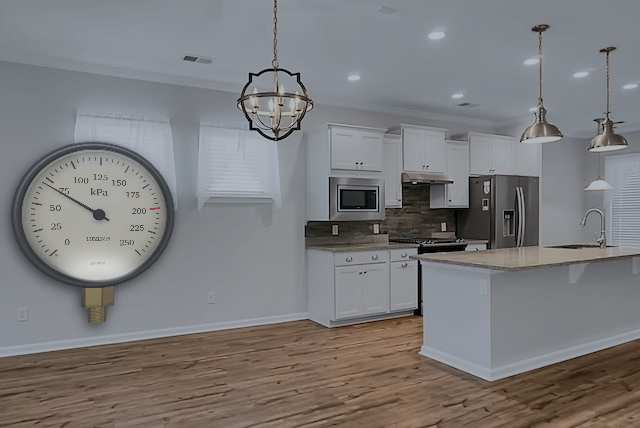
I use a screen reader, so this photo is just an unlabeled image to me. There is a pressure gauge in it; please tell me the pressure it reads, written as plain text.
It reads 70 kPa
